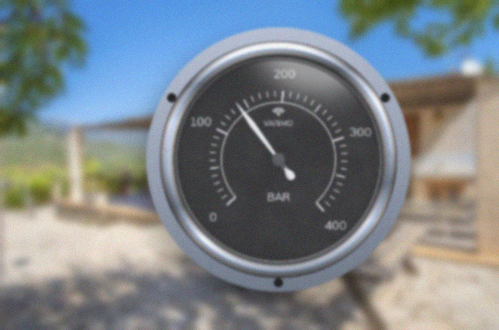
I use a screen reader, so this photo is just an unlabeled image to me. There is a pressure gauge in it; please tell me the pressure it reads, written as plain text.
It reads 140 bar
